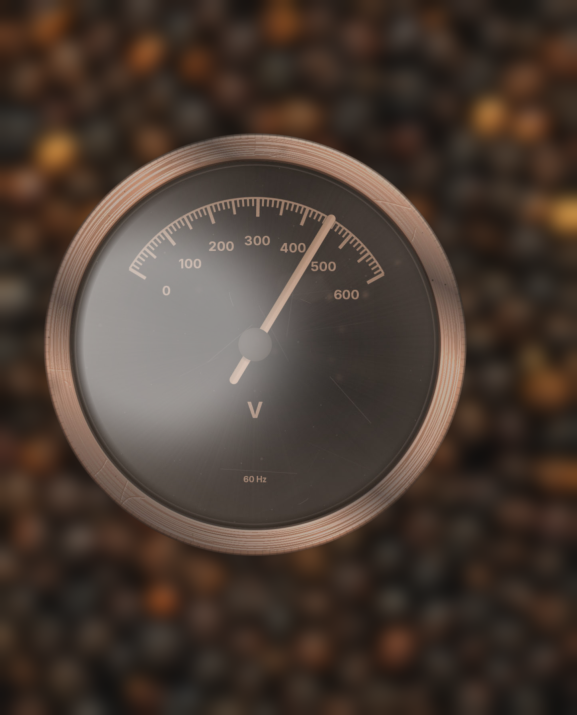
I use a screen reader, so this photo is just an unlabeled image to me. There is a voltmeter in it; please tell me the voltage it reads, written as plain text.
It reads 450 V
